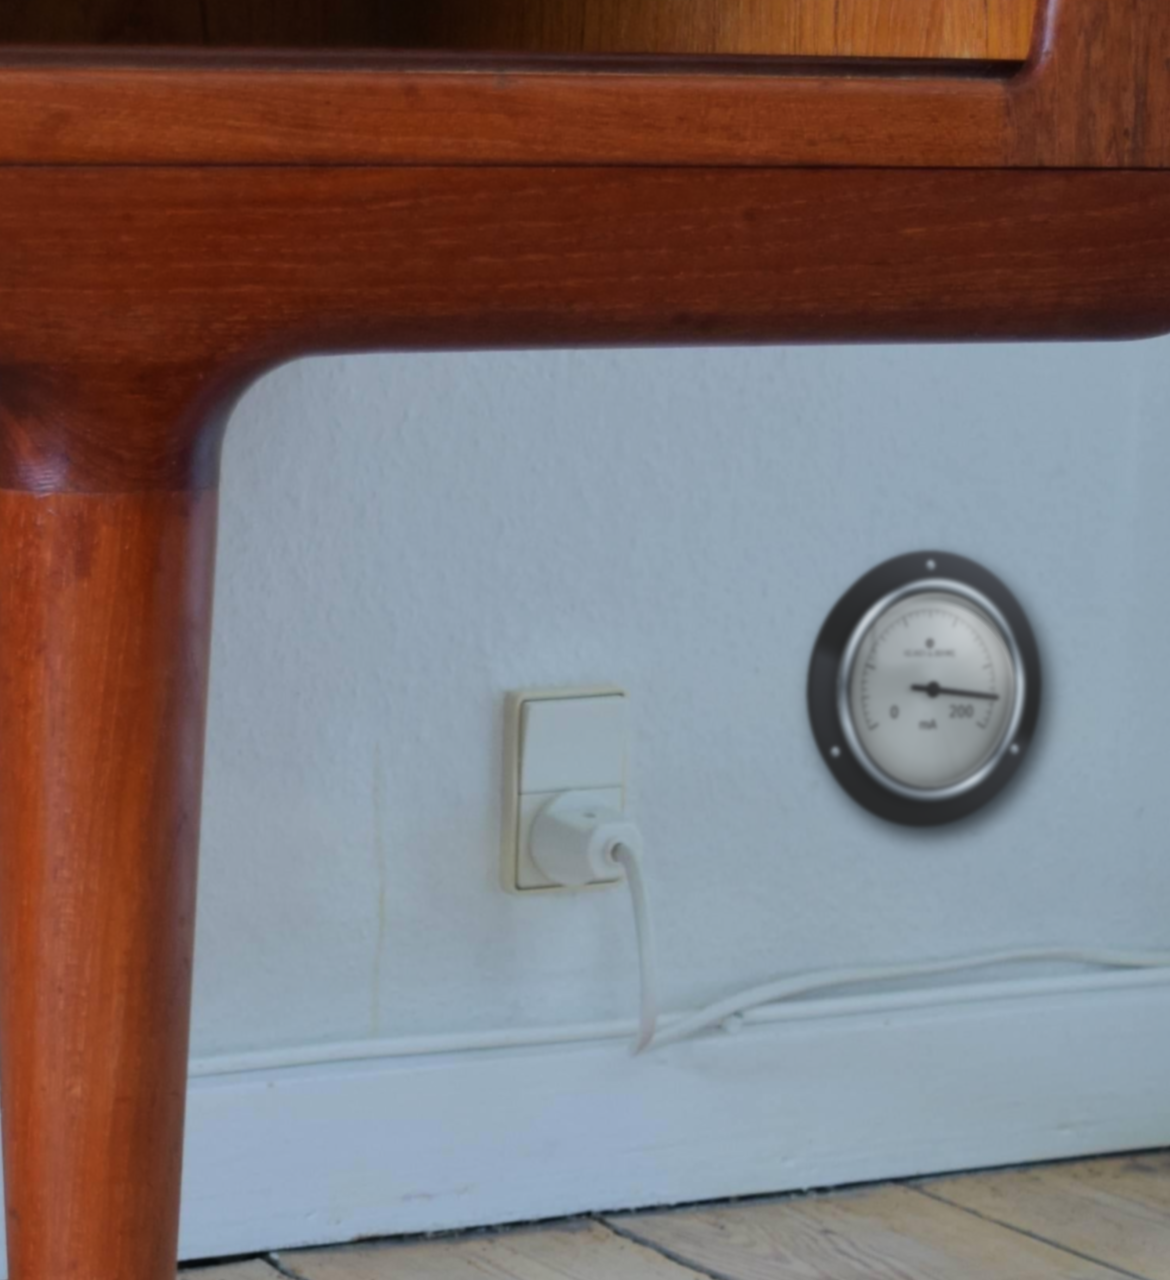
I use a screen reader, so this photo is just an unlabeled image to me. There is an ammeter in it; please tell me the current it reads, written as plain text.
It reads 180 mA
